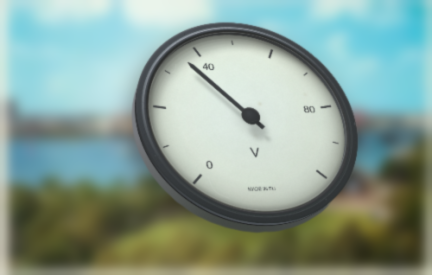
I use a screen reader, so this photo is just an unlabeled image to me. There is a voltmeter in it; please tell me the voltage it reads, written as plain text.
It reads 35 V
